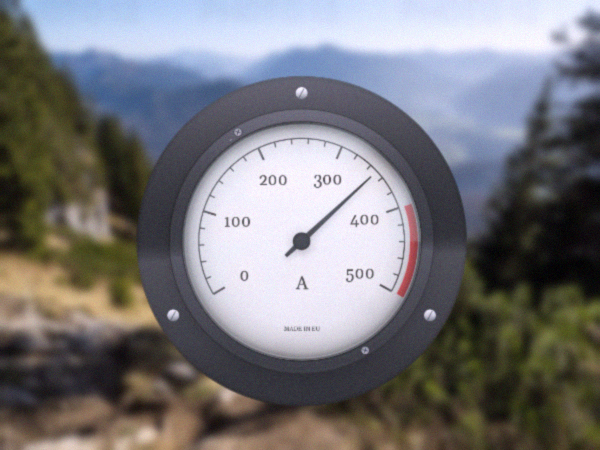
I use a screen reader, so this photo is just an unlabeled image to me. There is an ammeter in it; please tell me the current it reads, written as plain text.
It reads 350 A
